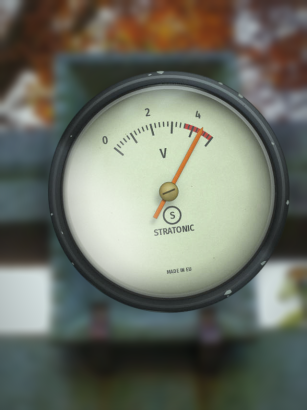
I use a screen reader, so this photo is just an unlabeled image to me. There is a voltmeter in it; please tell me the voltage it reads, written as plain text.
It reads 4.4 V
